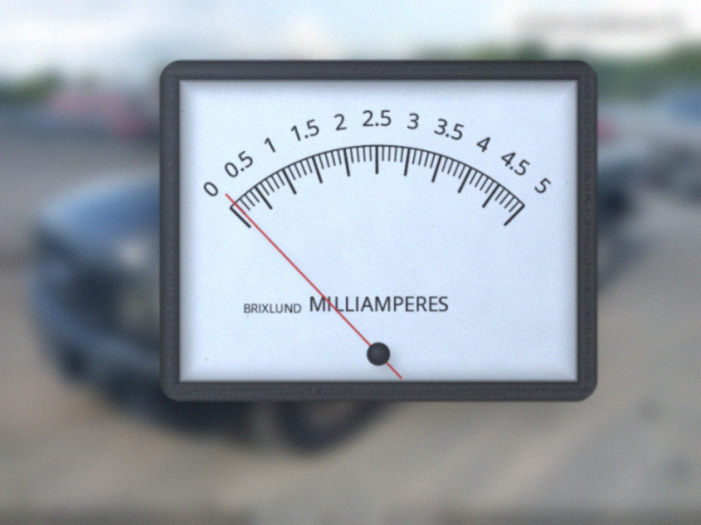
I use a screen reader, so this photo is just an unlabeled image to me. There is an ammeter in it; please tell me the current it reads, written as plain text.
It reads 0.1 mA
